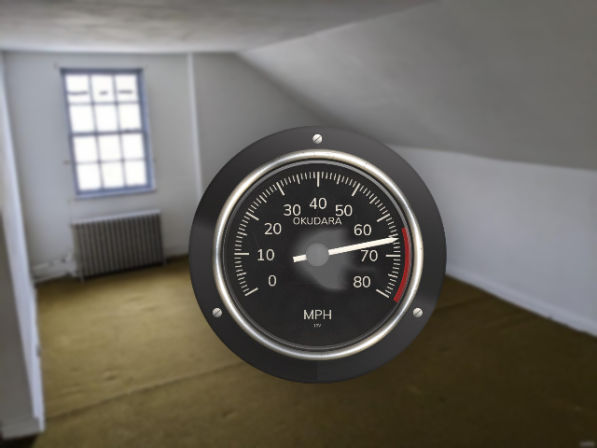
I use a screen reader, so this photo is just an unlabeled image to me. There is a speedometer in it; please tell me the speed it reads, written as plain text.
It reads 66 mph
